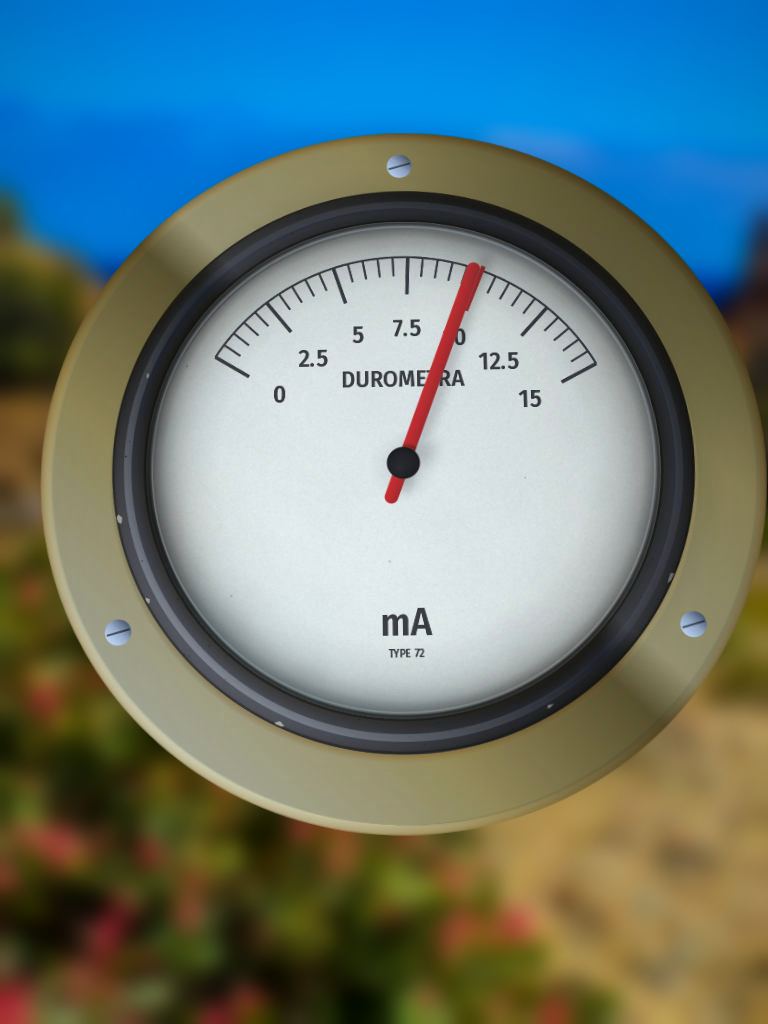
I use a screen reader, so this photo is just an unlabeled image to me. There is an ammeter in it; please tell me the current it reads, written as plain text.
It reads 9.75 mA
